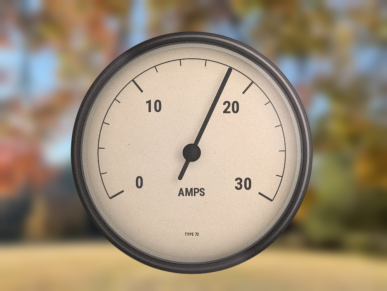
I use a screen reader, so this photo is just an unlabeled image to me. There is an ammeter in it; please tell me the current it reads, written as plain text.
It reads 18 A
